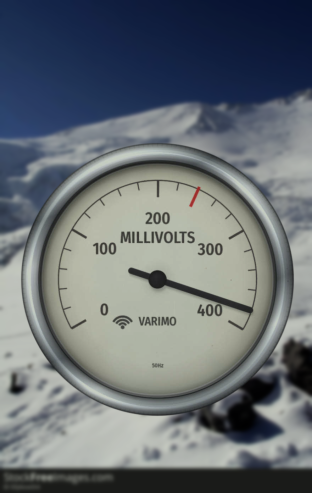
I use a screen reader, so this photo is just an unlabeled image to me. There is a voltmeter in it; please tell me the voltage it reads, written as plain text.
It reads 380 mV
